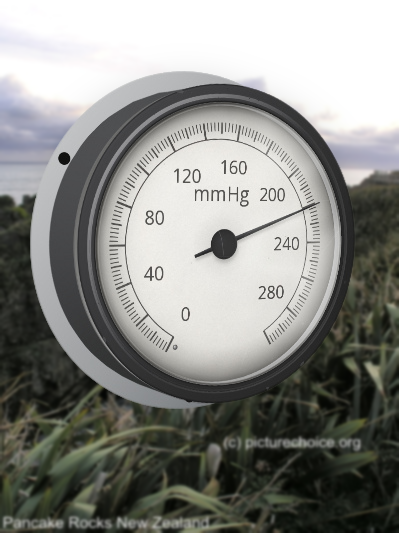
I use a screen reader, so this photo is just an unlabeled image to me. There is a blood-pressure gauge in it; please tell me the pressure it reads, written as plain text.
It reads 220 mmHg
